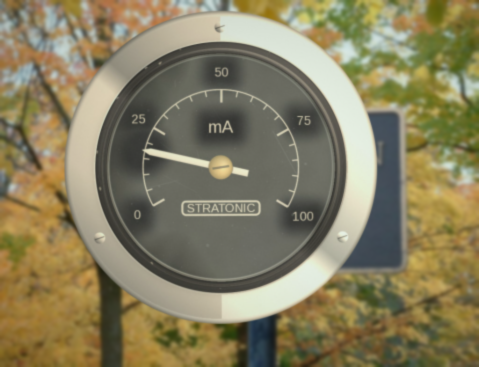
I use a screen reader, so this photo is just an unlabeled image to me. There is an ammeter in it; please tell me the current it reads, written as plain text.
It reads 17.5 mA
